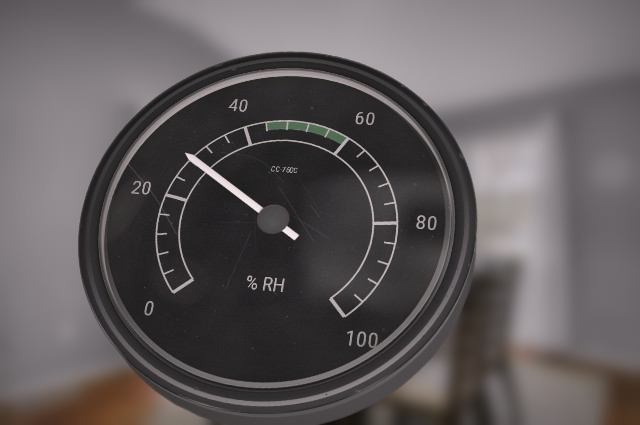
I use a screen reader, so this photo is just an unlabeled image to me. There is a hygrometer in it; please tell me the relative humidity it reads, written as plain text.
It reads 28 %
